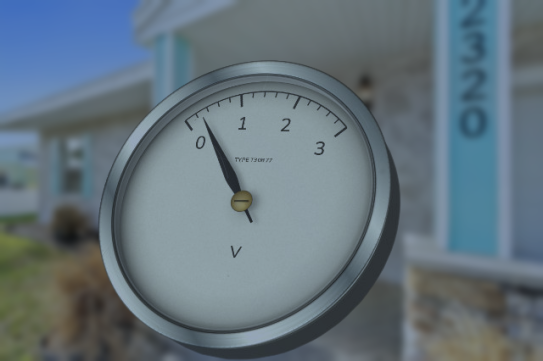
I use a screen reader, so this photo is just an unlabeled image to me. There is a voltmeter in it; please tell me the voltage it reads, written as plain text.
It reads 0.3 V
